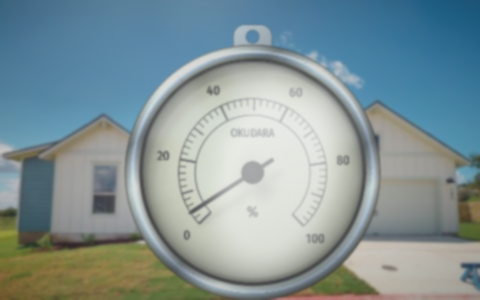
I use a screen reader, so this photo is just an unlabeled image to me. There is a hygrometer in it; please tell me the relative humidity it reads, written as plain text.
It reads 4 %
